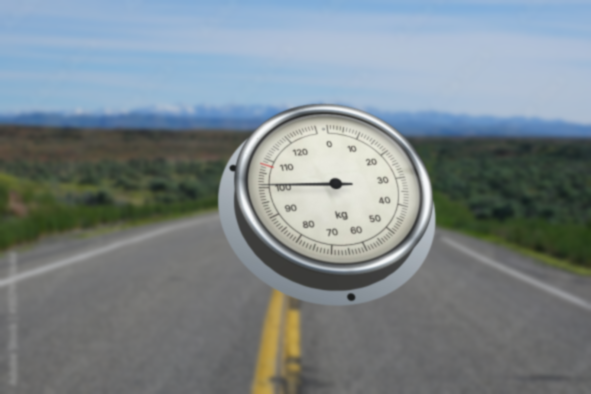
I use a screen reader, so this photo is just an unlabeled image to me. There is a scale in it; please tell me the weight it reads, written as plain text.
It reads 100 kg
